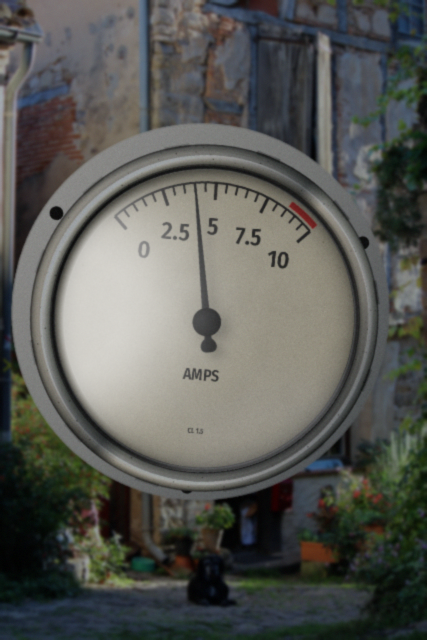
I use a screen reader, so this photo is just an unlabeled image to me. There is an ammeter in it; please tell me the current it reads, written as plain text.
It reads 4 A
